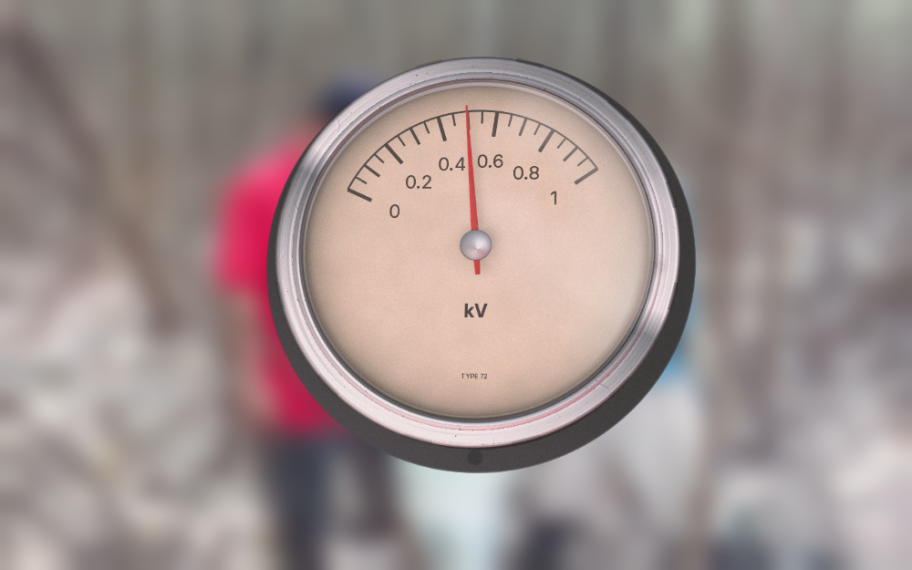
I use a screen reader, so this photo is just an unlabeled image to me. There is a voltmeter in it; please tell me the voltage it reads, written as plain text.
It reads 0.5 kV
